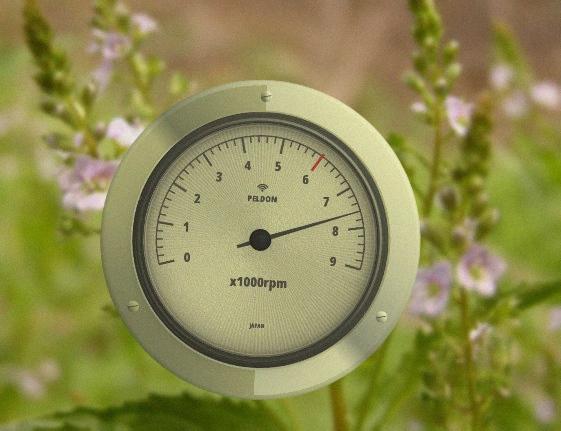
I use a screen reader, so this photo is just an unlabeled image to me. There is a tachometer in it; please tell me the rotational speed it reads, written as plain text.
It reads 7600 rpm
